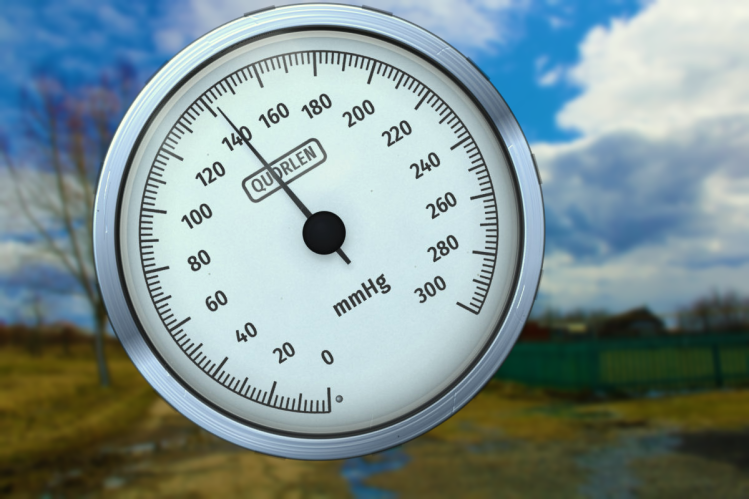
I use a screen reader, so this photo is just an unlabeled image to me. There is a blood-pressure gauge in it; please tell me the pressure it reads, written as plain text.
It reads 142 mmHg
